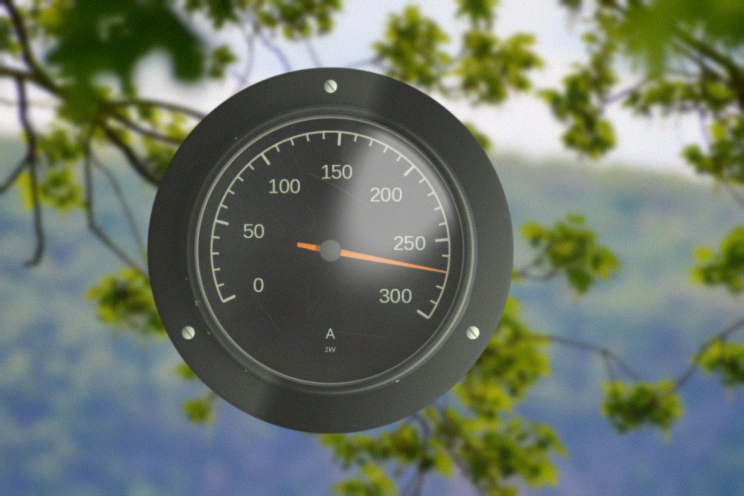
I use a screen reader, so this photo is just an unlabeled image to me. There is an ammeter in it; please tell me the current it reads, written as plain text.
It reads 270 A
